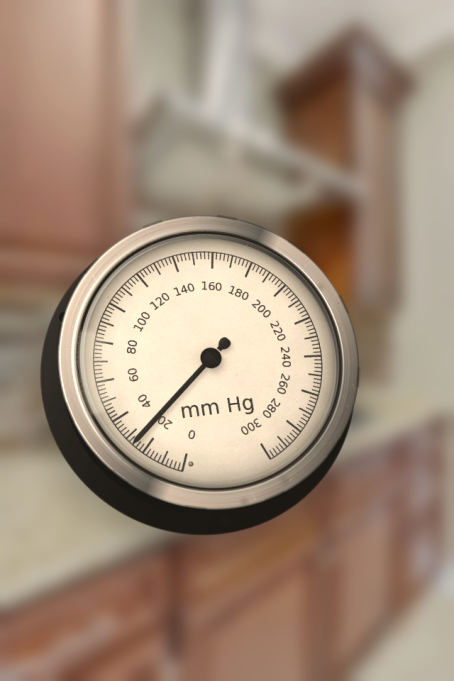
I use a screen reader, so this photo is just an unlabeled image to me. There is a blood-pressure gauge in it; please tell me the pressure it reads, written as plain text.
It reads 26 mmHg
